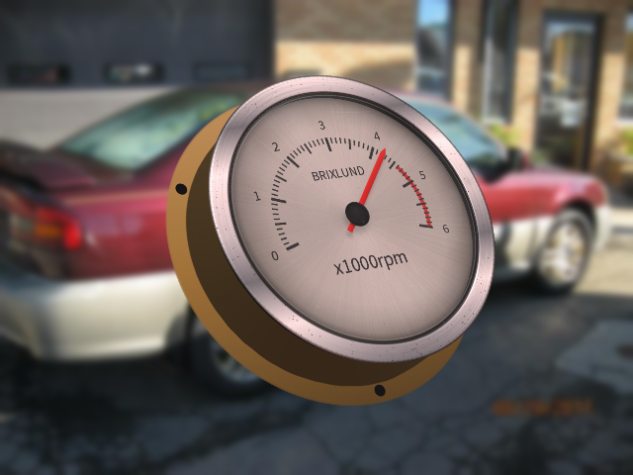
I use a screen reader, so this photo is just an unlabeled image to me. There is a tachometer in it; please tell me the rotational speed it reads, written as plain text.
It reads 4200 rpm
